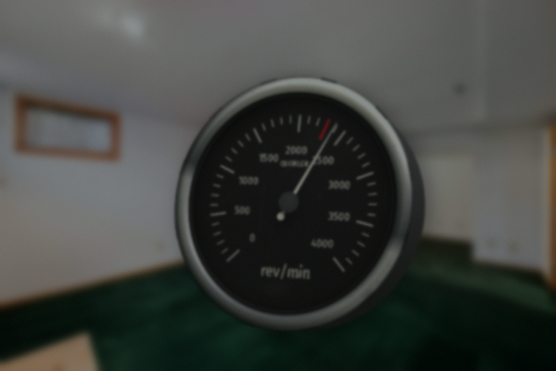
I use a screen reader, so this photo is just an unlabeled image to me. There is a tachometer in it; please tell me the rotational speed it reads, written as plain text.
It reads 2400 rpm
